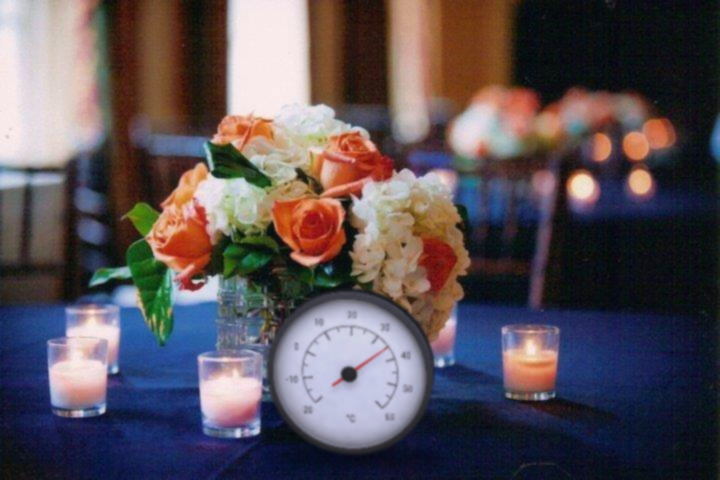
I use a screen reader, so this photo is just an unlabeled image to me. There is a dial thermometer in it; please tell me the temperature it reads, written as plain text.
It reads 35 °C
